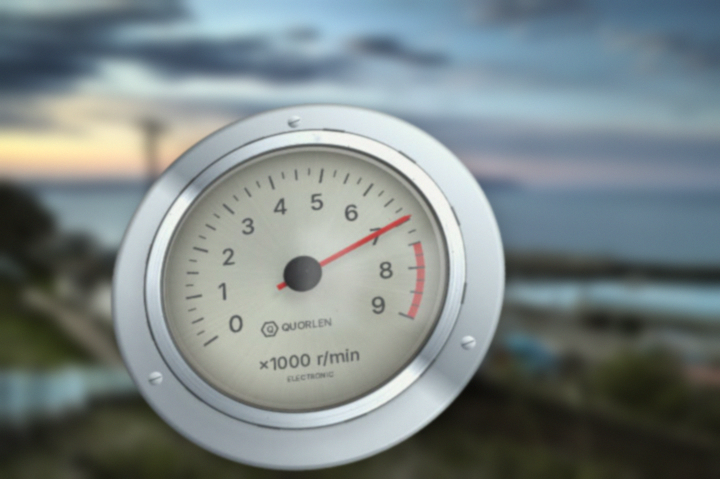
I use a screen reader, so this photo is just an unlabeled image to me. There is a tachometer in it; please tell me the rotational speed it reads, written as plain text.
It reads 7000 rpm
